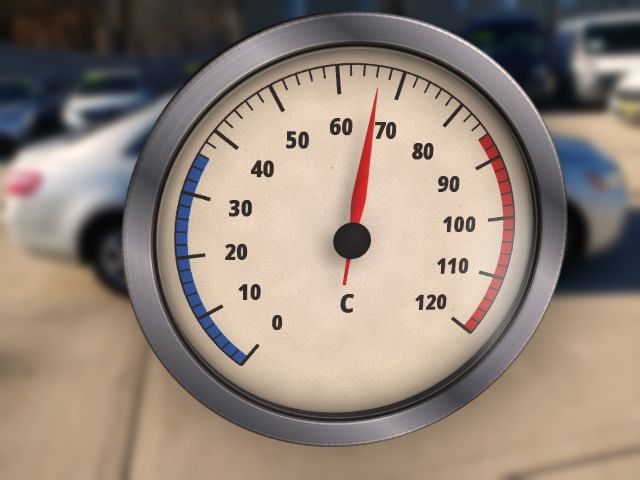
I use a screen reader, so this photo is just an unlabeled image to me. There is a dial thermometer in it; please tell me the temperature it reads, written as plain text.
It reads 66 °C
